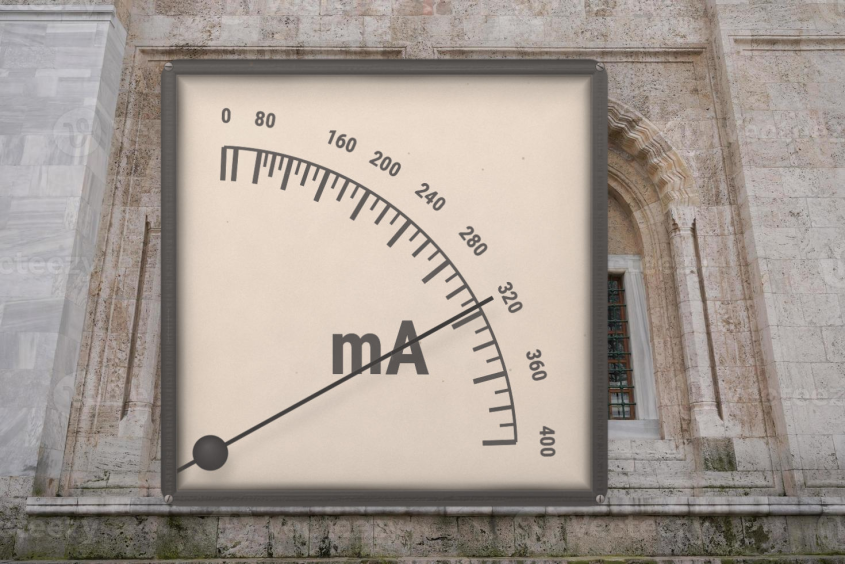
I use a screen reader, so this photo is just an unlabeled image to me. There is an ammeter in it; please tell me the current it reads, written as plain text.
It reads 315 mA
